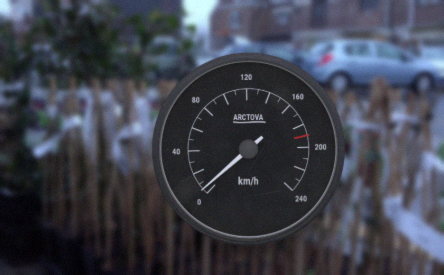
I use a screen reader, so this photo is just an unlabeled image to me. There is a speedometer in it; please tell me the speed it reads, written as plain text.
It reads 5 km/h
